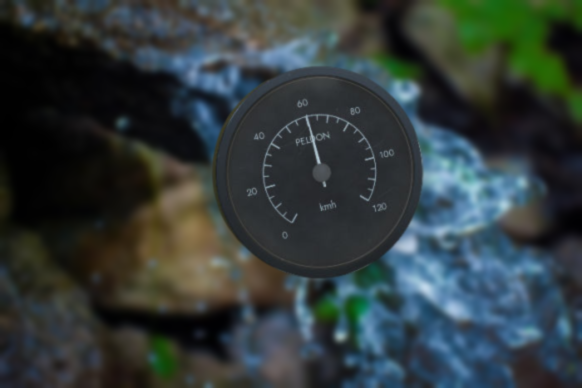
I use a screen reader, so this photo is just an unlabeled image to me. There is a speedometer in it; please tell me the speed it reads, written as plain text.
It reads 60 km/h
